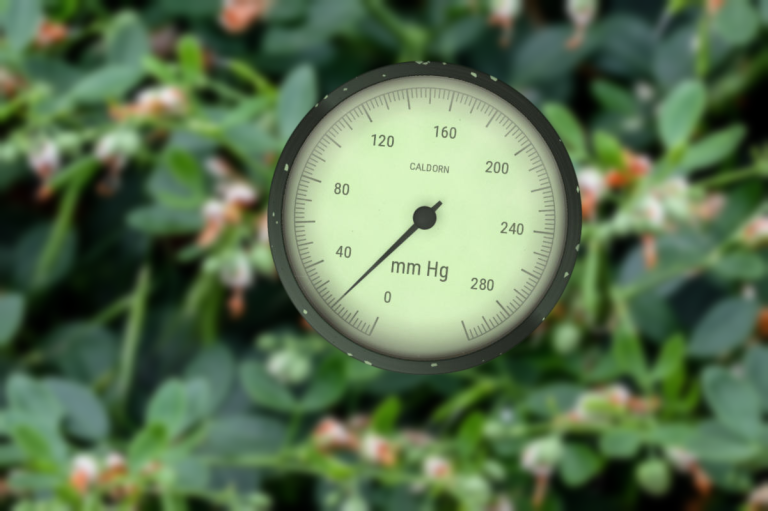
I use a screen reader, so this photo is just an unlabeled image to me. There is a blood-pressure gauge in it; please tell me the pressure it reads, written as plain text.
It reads 20 mmHg
